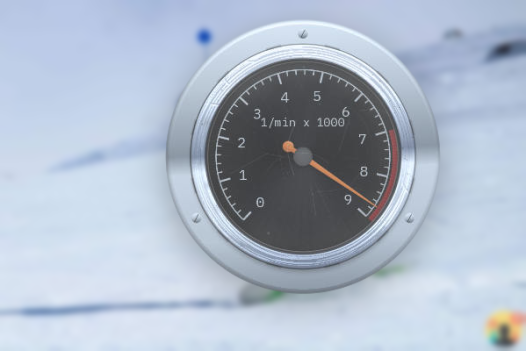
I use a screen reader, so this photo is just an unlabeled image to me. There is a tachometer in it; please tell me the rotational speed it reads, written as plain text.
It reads 8700 rpm
